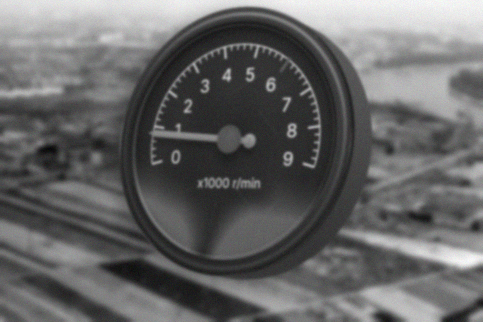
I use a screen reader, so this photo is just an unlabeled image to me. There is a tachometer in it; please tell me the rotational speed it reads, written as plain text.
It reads 800 rpm
